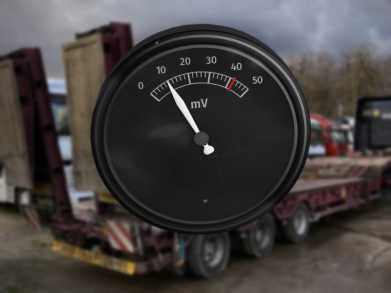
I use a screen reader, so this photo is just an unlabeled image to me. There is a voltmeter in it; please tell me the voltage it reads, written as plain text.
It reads 10 mV
